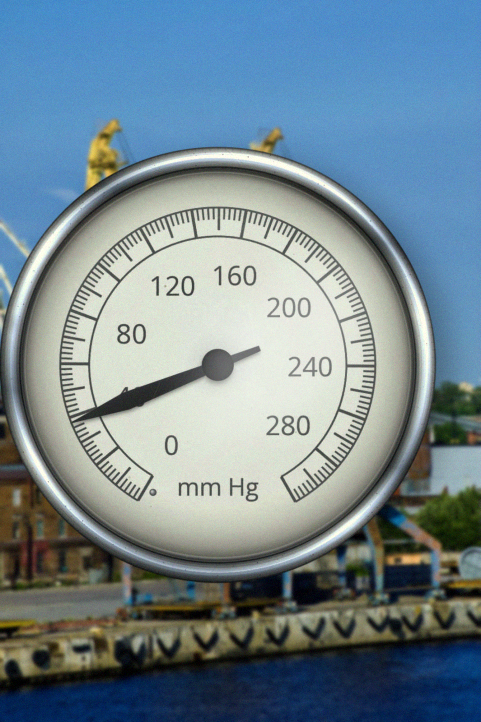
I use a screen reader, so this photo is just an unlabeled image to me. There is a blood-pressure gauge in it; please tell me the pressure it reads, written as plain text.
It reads 38 mmHg
